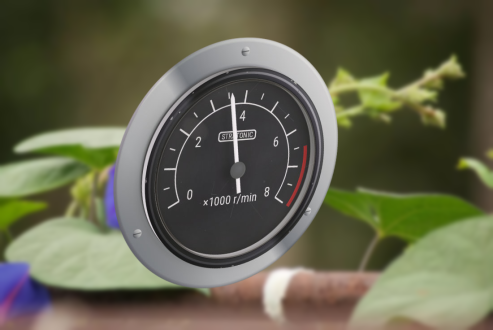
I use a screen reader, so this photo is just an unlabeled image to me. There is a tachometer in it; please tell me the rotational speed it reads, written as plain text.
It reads 3500 rpm
